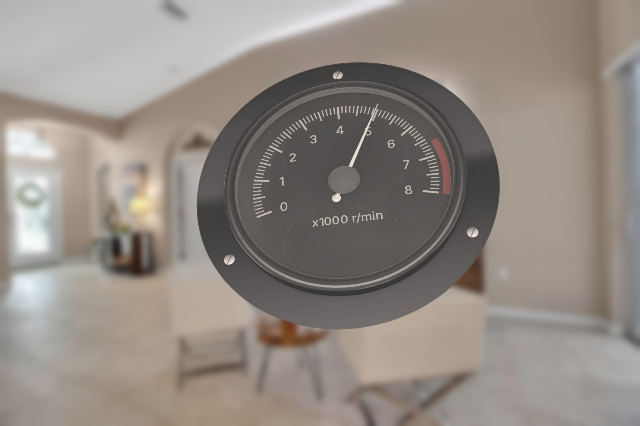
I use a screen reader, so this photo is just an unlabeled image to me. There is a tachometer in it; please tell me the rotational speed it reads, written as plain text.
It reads 5000 rpm
